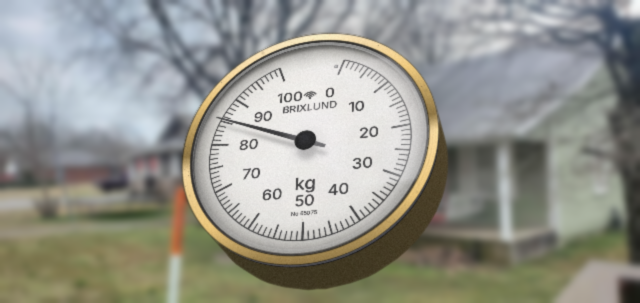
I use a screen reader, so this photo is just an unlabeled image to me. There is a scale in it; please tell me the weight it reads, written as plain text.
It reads 85 kg
